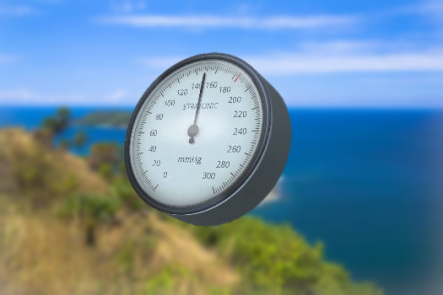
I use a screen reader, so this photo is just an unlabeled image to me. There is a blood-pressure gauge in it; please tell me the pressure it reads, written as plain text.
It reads 150 mmHg
